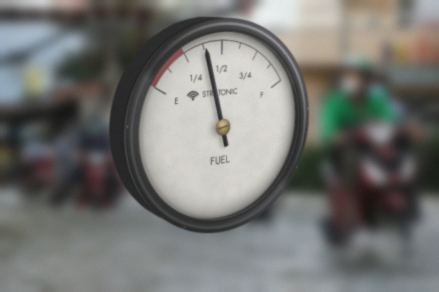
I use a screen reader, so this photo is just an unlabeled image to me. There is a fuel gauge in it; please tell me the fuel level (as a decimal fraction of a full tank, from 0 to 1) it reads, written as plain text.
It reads 0.375
